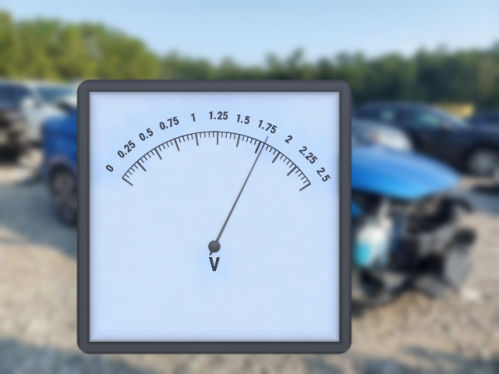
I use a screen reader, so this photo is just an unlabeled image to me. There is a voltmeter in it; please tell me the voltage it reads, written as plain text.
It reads 1.8 V
